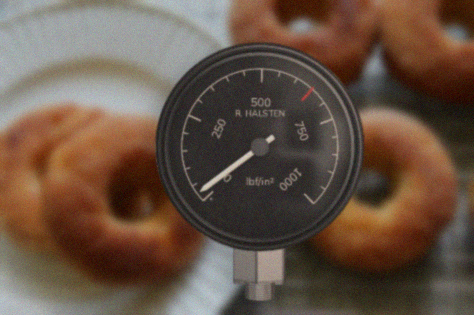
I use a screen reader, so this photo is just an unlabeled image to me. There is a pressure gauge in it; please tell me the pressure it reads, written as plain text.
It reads 25 psi
